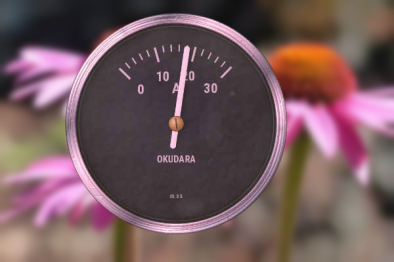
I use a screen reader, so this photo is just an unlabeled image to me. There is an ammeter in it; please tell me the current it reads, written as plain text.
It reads 18 A
